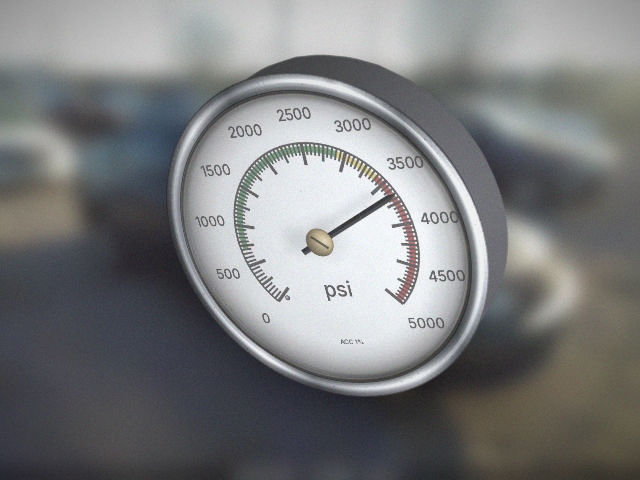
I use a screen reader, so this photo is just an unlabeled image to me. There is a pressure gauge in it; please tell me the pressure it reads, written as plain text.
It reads 3650 psi
